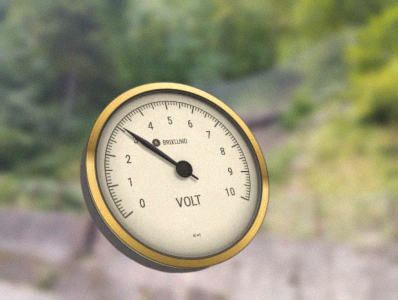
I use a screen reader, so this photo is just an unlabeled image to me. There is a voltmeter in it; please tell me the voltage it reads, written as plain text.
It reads 3 V
